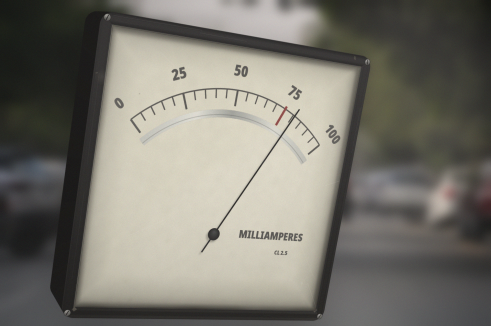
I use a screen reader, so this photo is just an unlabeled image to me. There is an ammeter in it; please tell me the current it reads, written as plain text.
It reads 80 mA
